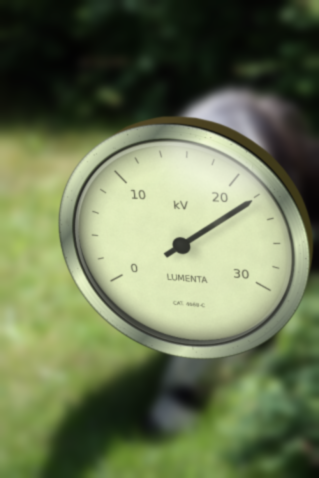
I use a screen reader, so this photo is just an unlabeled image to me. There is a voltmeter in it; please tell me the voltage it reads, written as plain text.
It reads 22 kV
